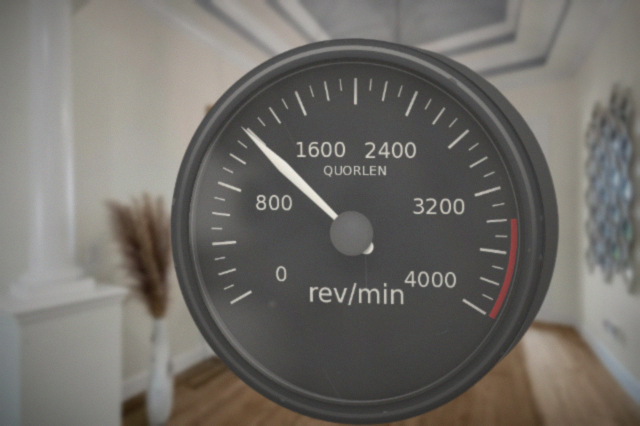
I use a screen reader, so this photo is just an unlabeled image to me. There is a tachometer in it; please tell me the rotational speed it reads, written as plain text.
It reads 1200 rpm
